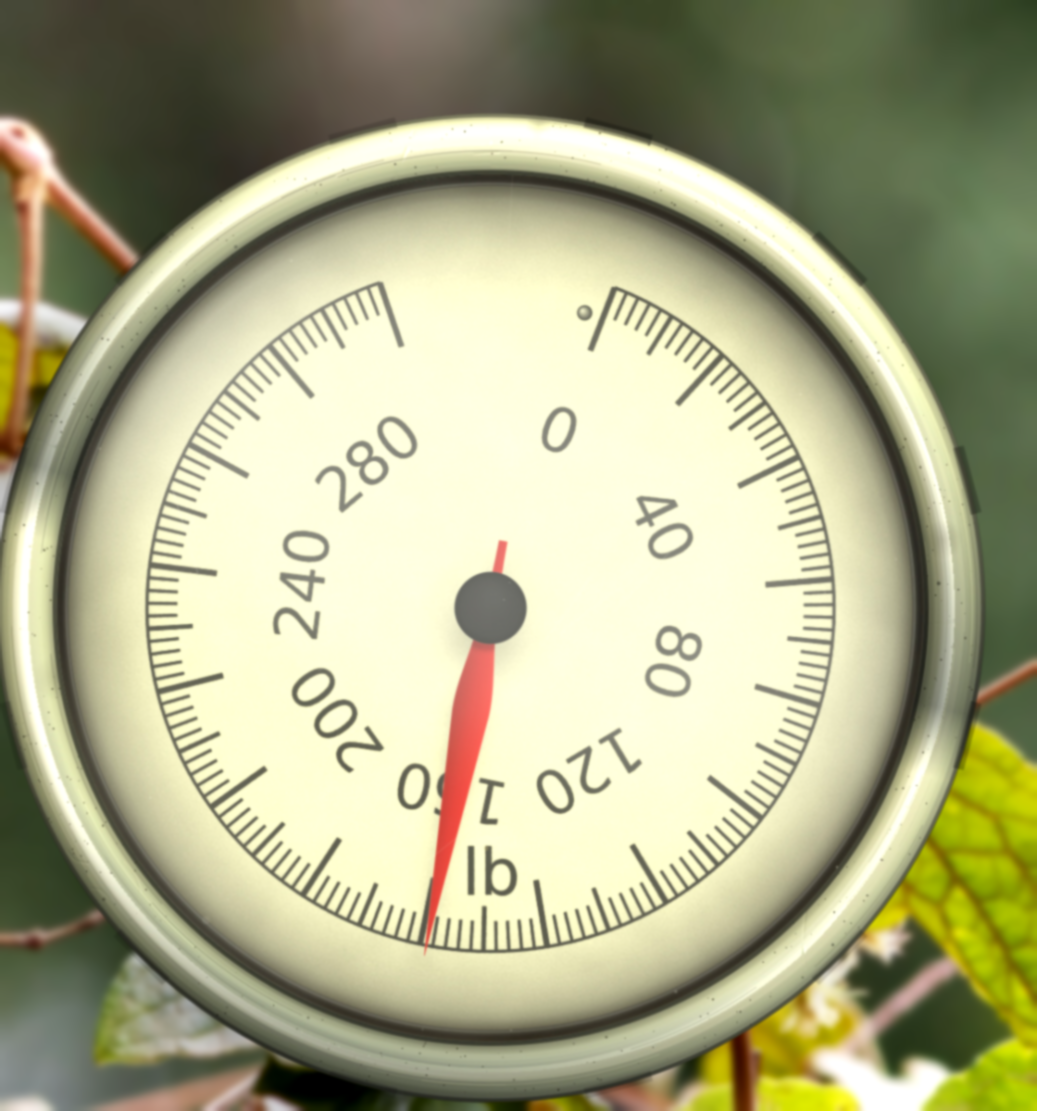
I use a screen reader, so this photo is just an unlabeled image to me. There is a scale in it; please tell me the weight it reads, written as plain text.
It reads 159 lb
